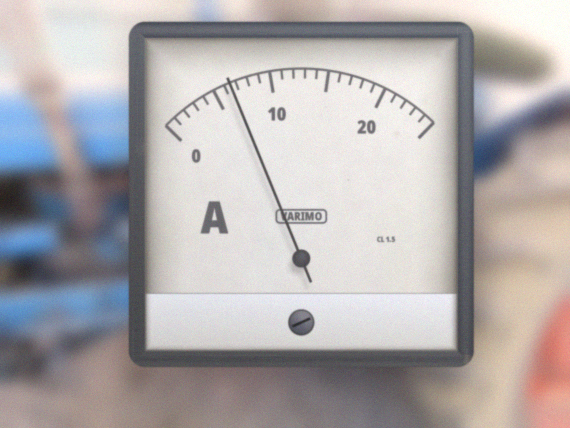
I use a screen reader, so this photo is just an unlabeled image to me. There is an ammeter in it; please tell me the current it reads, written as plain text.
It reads 6.5 A
